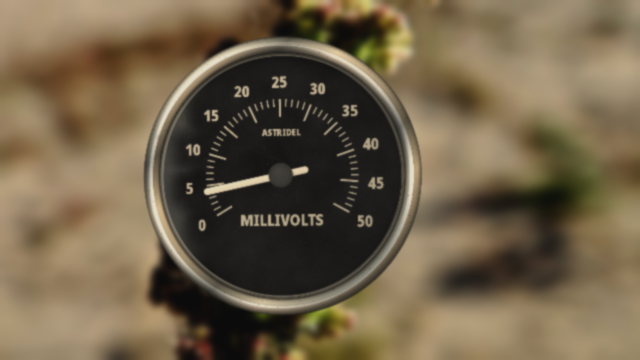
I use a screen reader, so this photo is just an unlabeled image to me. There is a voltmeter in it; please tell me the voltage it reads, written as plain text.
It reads 4 mV
